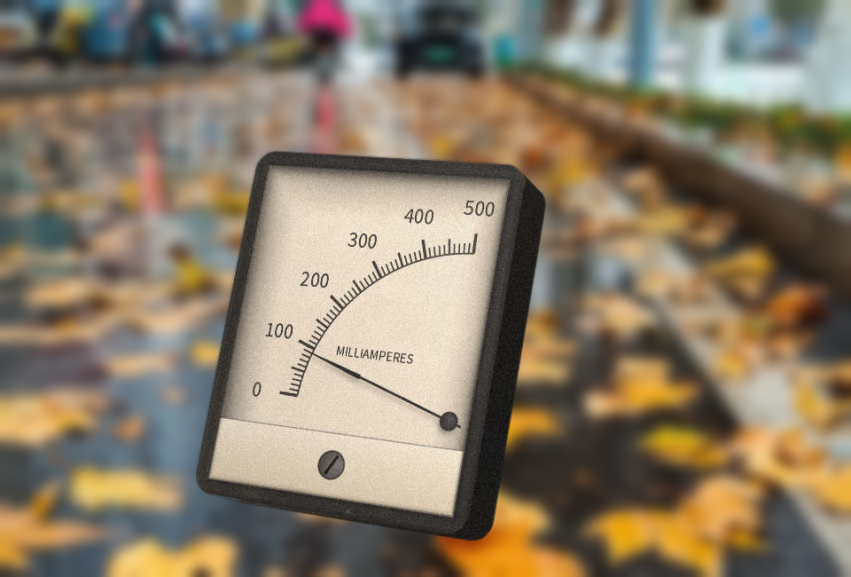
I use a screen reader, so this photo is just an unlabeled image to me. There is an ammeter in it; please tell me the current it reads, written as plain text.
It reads 90 mA
